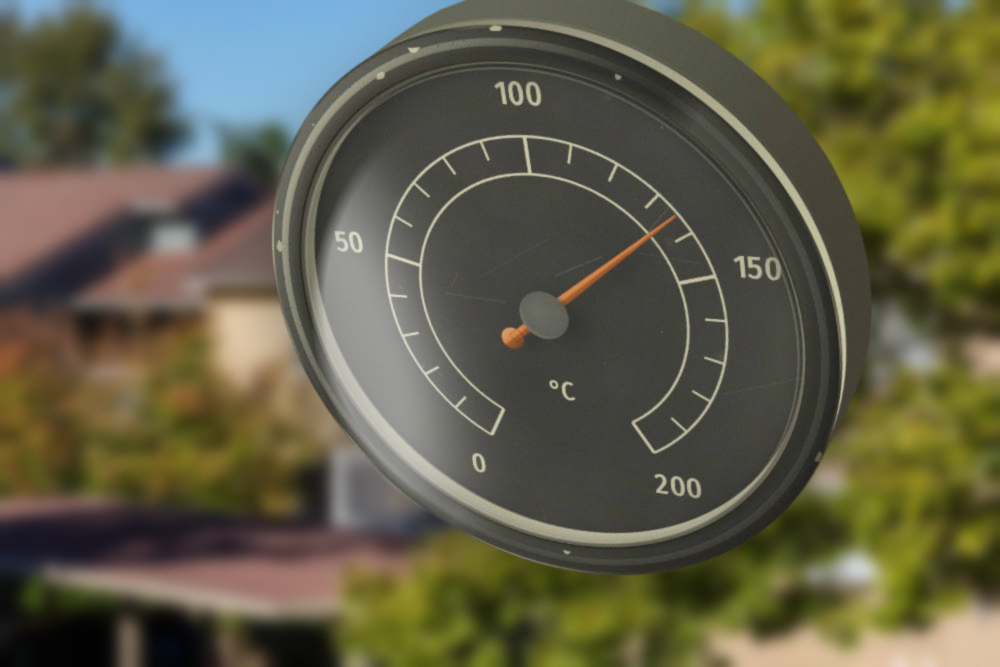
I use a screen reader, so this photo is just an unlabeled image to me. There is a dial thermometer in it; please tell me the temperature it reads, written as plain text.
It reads 135 °C
